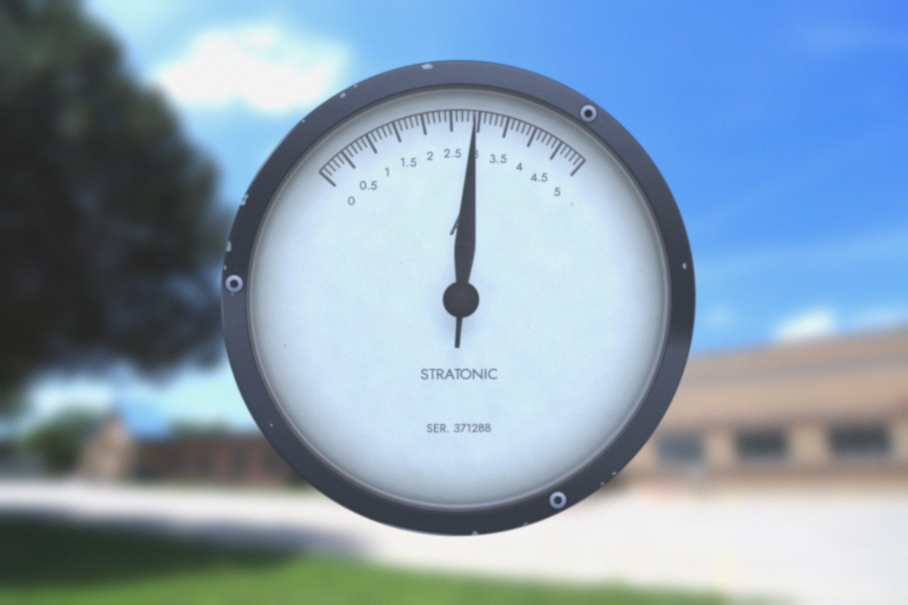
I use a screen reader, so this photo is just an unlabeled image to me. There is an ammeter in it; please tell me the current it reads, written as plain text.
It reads 2.9 A
